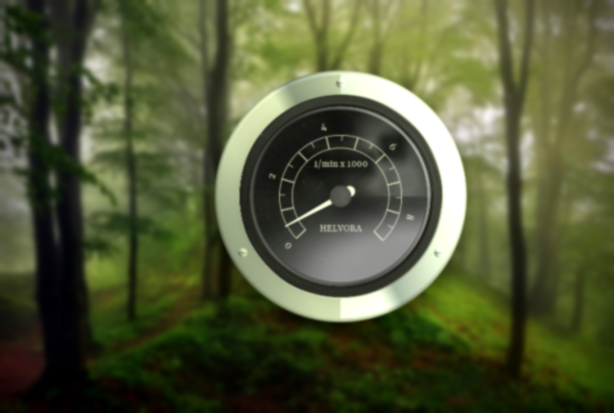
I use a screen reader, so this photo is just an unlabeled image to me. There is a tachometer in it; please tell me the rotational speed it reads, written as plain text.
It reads 500 rpm
